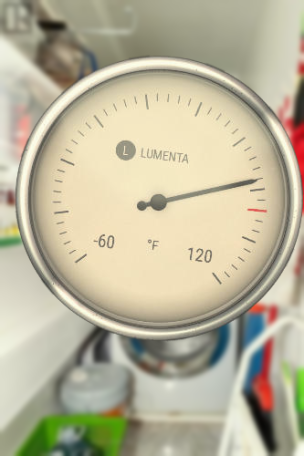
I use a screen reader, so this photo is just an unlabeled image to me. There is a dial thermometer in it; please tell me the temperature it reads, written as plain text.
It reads 76 °F
